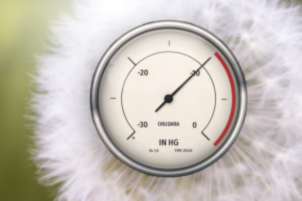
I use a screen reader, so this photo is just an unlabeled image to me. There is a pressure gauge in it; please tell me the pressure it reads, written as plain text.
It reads -10 inHg
